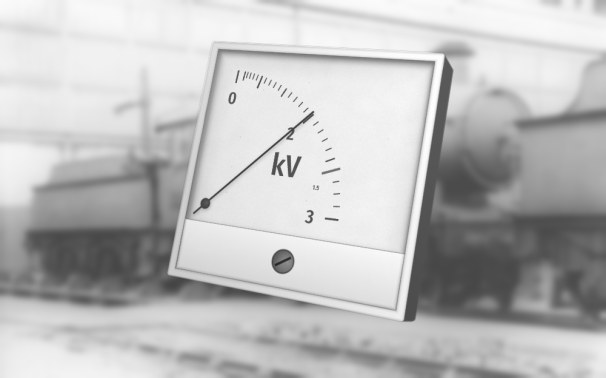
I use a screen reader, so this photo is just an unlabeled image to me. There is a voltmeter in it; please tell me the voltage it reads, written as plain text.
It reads 2 kV
